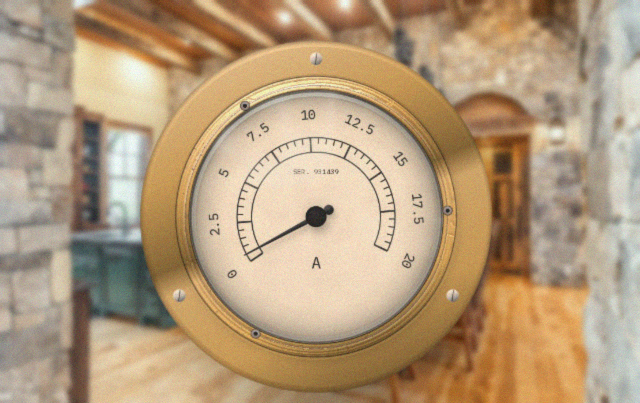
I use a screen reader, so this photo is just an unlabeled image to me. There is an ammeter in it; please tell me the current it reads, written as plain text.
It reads 0.5 A
